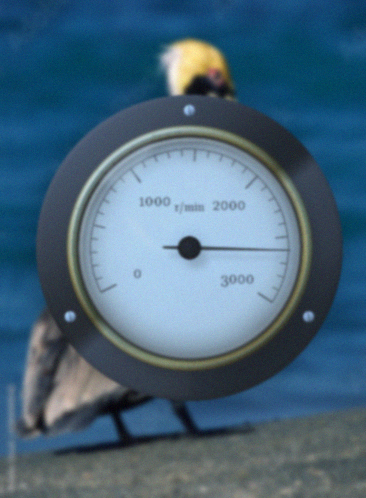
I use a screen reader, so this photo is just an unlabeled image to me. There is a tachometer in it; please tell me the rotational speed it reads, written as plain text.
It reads 2600 rpm
